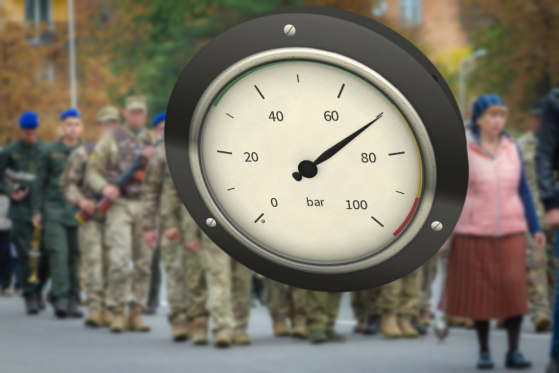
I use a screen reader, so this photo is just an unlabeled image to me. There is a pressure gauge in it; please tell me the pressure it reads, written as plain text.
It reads 70 bar
